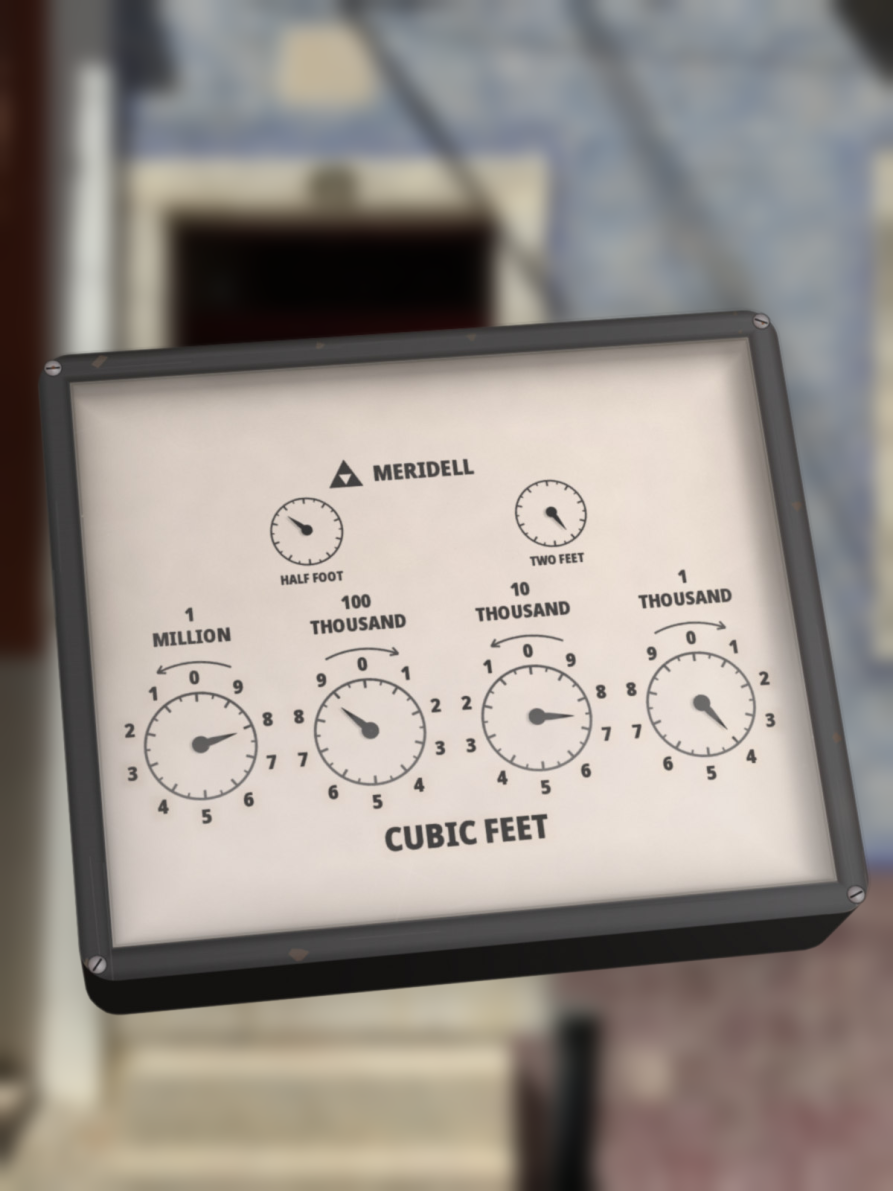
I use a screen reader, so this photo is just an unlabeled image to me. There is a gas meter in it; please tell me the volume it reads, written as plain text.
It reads 787400 ft³
